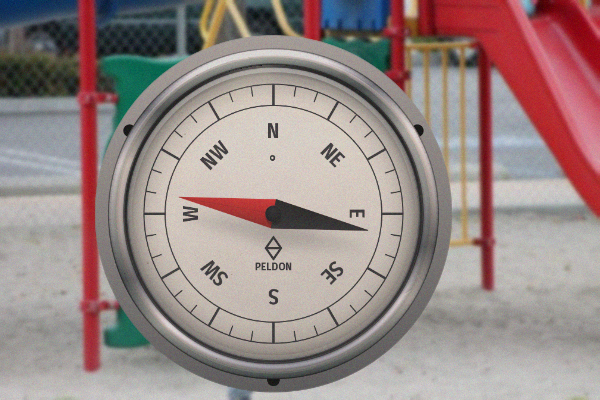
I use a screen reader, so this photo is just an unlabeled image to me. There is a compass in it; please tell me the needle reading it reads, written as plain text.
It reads 280 °
